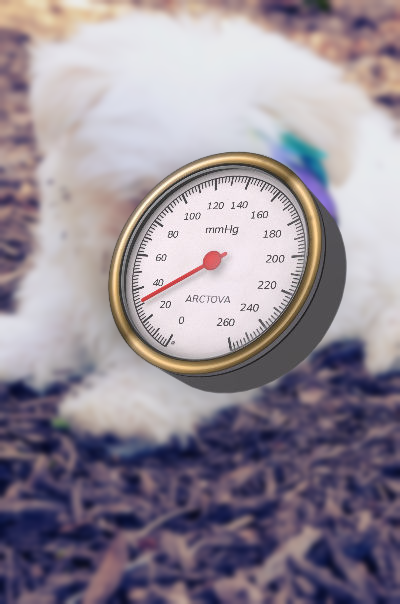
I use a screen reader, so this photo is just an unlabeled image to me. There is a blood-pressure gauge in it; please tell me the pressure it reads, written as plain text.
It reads 30 mmHg
